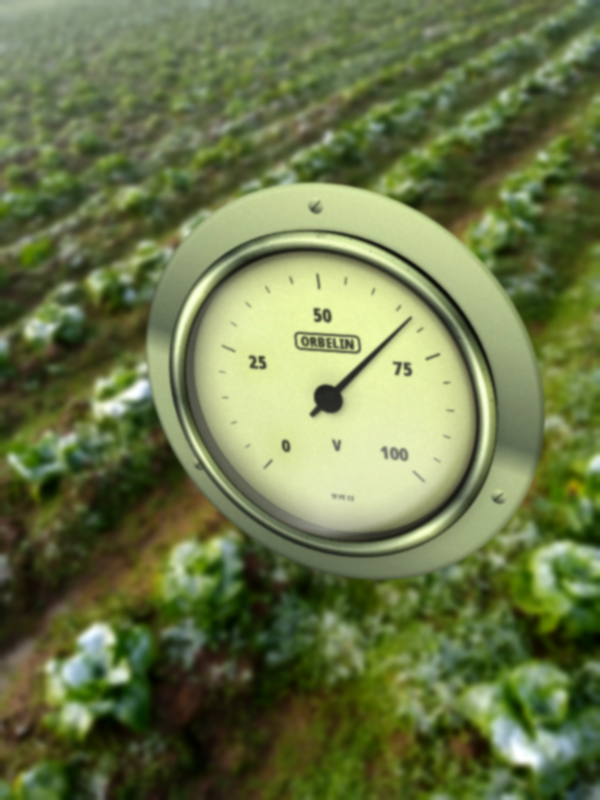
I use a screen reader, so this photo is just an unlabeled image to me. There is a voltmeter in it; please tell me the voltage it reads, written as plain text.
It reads 67.5 V
